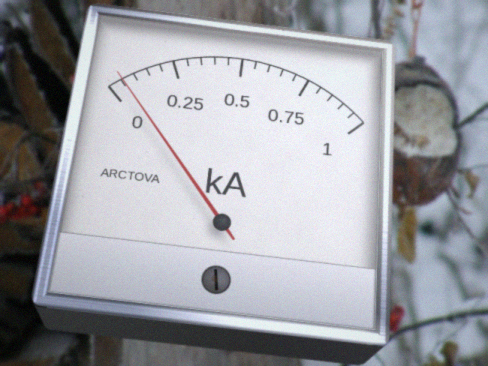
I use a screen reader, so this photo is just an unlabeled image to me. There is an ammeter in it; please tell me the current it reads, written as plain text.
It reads 0.05 kA
